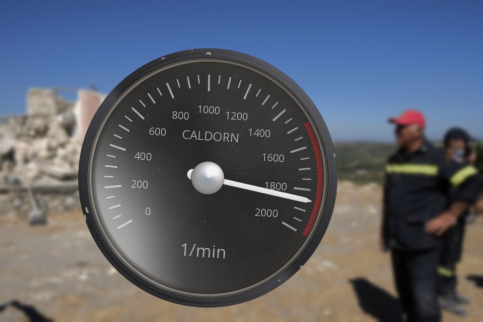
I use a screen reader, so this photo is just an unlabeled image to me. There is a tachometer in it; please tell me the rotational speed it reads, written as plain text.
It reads 1850 rpm
